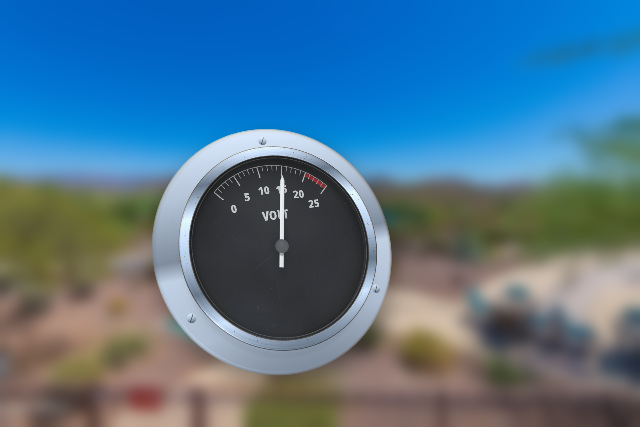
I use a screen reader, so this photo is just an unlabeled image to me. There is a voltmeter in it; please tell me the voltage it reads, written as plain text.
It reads 15 V
